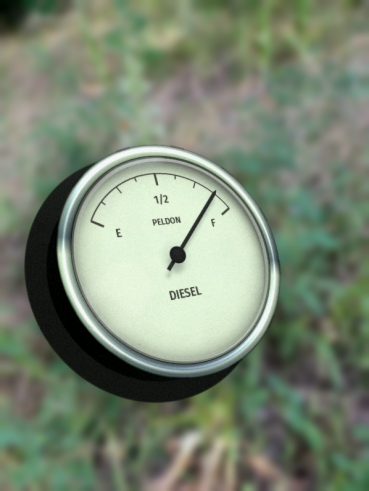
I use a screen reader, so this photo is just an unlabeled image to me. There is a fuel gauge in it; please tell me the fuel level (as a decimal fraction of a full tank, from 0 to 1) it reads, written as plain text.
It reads 0.875
